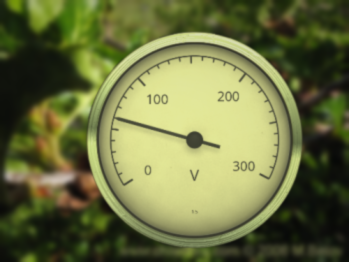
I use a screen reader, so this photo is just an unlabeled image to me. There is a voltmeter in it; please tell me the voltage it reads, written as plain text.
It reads 60 V
